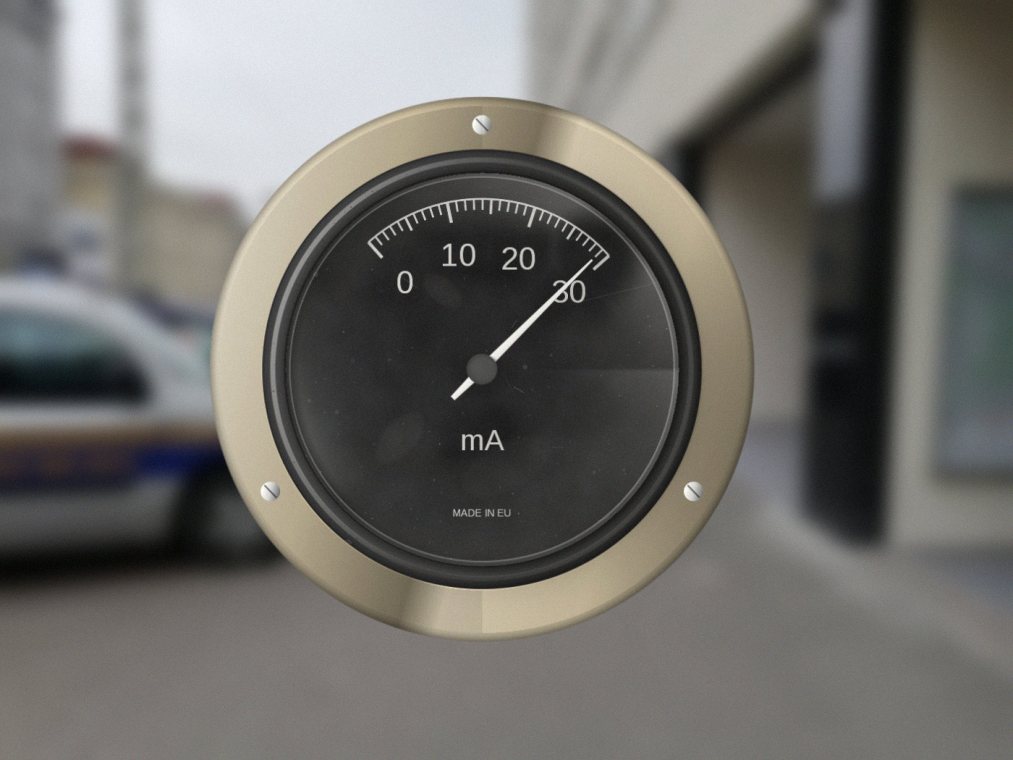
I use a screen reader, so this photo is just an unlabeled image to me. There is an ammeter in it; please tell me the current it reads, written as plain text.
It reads 29 mA
